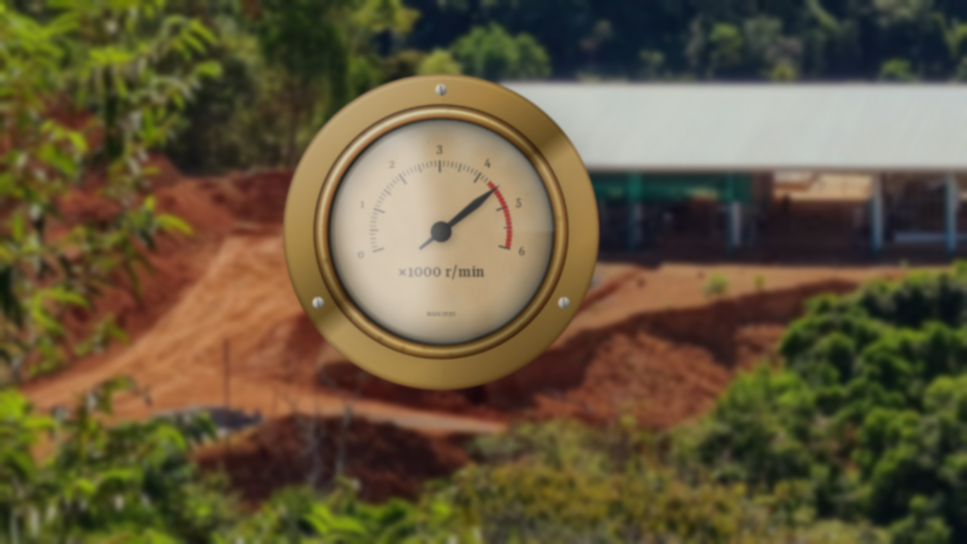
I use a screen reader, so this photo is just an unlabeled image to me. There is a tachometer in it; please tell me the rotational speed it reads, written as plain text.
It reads 4500 rpm
